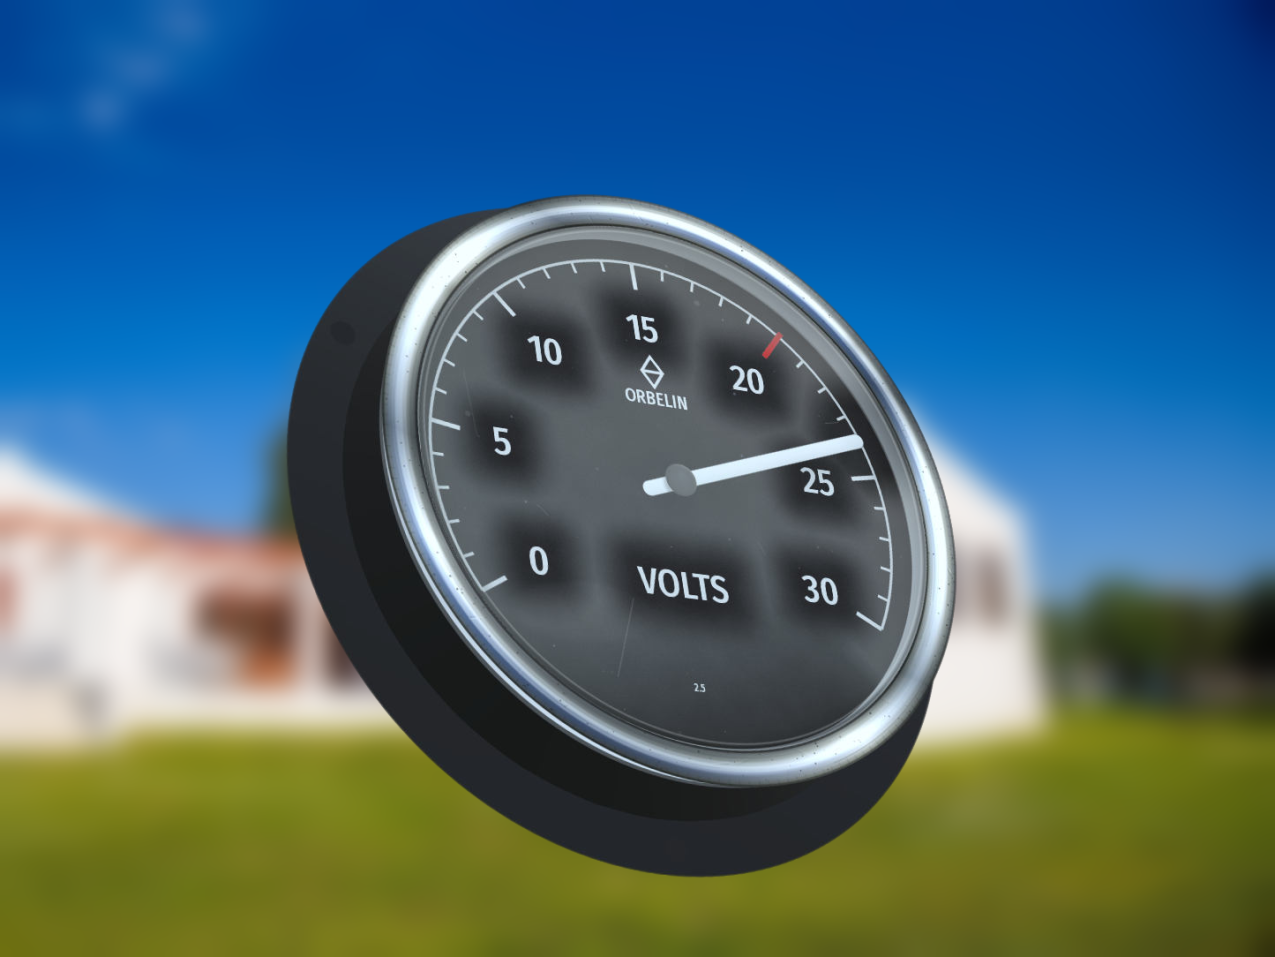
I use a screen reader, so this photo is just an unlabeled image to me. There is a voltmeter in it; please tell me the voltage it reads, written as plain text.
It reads 24 V
